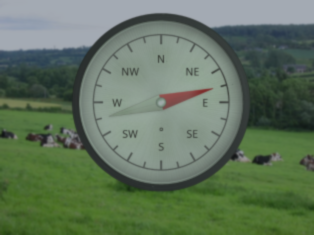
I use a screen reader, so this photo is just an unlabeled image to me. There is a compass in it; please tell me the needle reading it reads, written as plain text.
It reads 75 °
